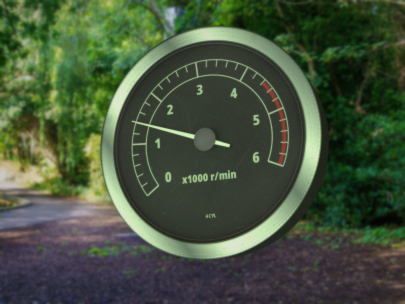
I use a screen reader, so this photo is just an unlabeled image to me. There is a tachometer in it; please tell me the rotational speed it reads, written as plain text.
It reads 1400 rpm
